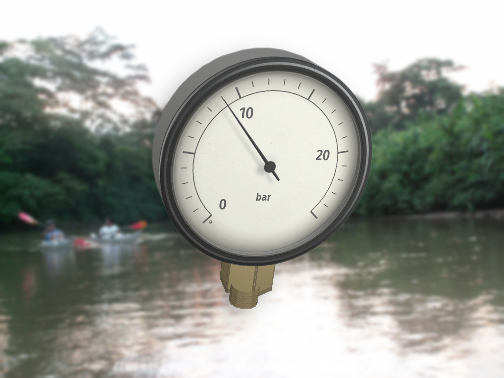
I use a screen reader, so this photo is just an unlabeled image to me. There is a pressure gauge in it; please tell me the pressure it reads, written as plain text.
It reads 9 bar
